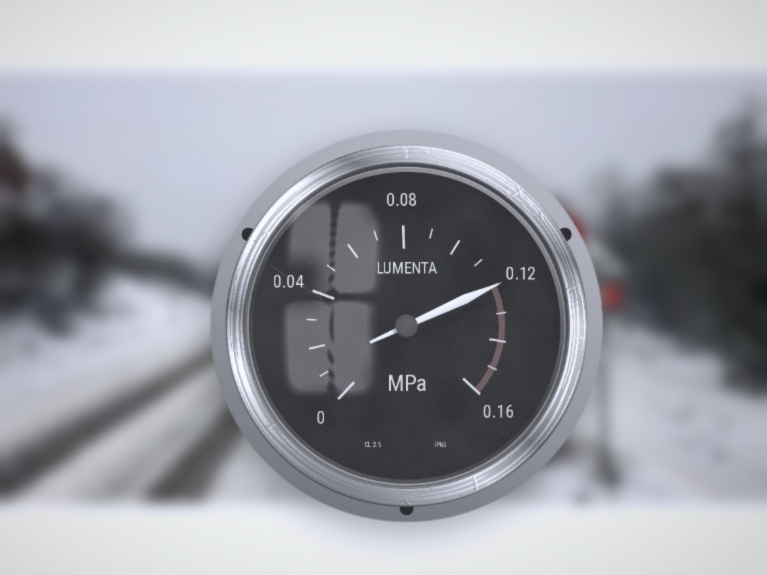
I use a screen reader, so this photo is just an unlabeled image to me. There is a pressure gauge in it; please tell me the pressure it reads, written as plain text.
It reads 0.12 MPa
